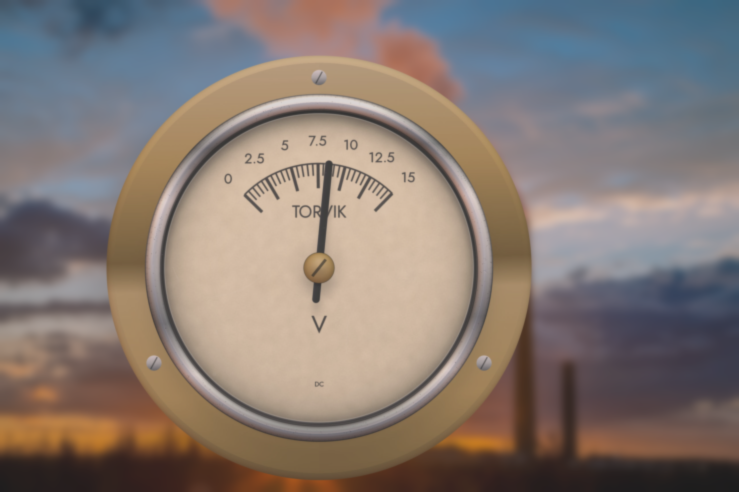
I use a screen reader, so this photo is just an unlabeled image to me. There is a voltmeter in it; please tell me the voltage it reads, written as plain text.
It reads 8.5 V
